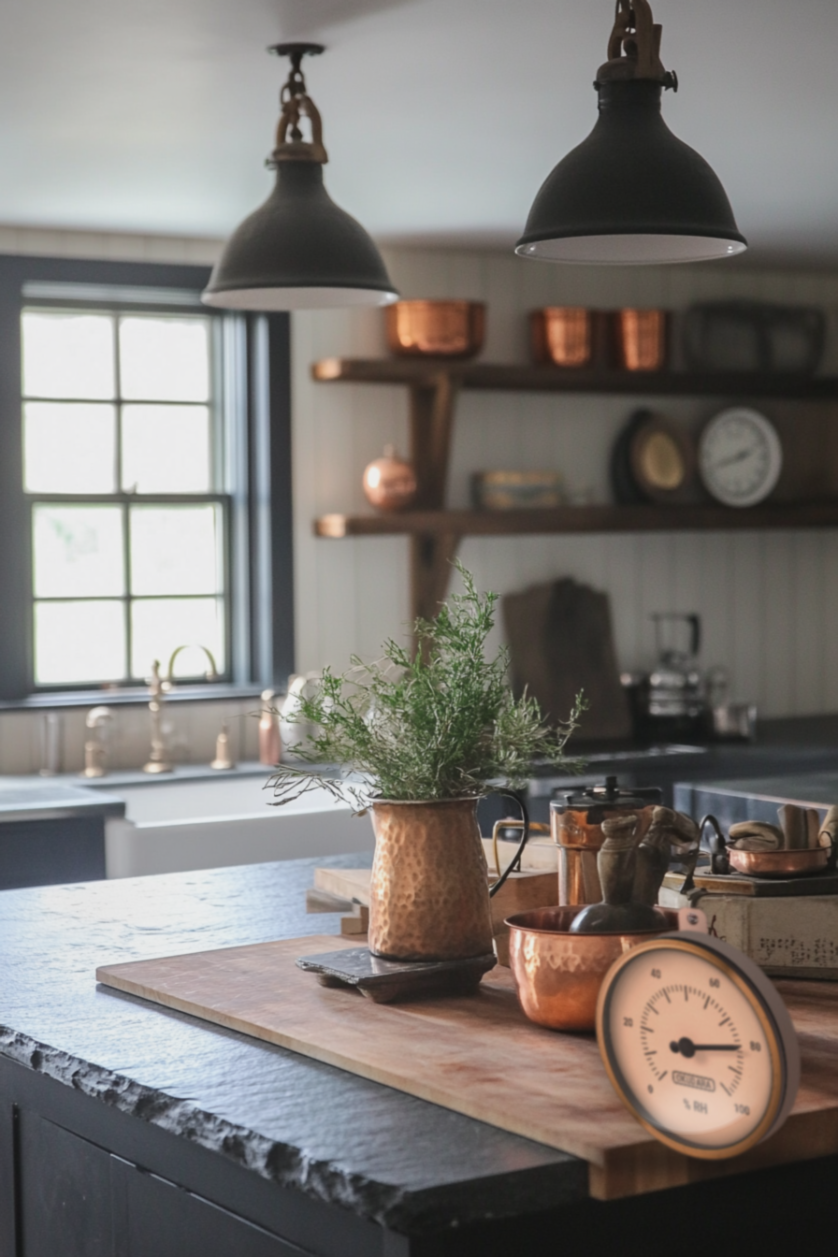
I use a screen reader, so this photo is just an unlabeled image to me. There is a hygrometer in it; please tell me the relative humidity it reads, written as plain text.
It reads 80 %
